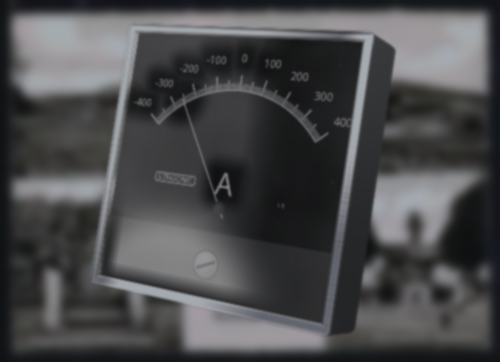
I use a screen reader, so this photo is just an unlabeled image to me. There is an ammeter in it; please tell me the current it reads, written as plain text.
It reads -250 A
